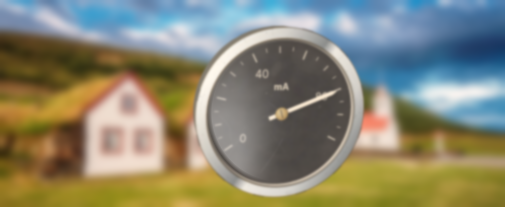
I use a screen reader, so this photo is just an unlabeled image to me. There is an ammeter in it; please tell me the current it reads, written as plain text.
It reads 80 mA
